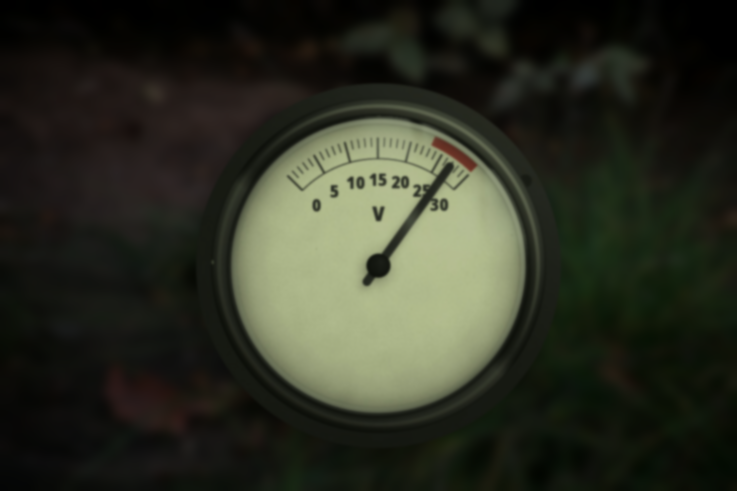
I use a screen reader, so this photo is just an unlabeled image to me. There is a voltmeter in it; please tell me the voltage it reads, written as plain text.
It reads 27 V
